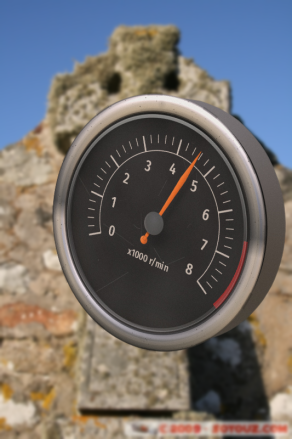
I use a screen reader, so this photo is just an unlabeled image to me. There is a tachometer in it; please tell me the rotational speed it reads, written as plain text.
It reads 4600 rpm
